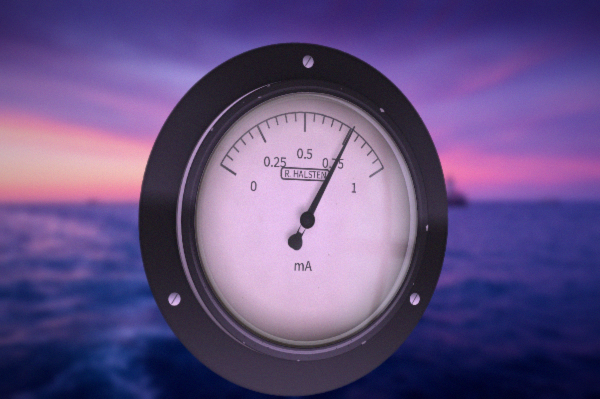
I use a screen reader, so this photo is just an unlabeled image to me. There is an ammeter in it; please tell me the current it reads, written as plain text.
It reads 0.75 mA
